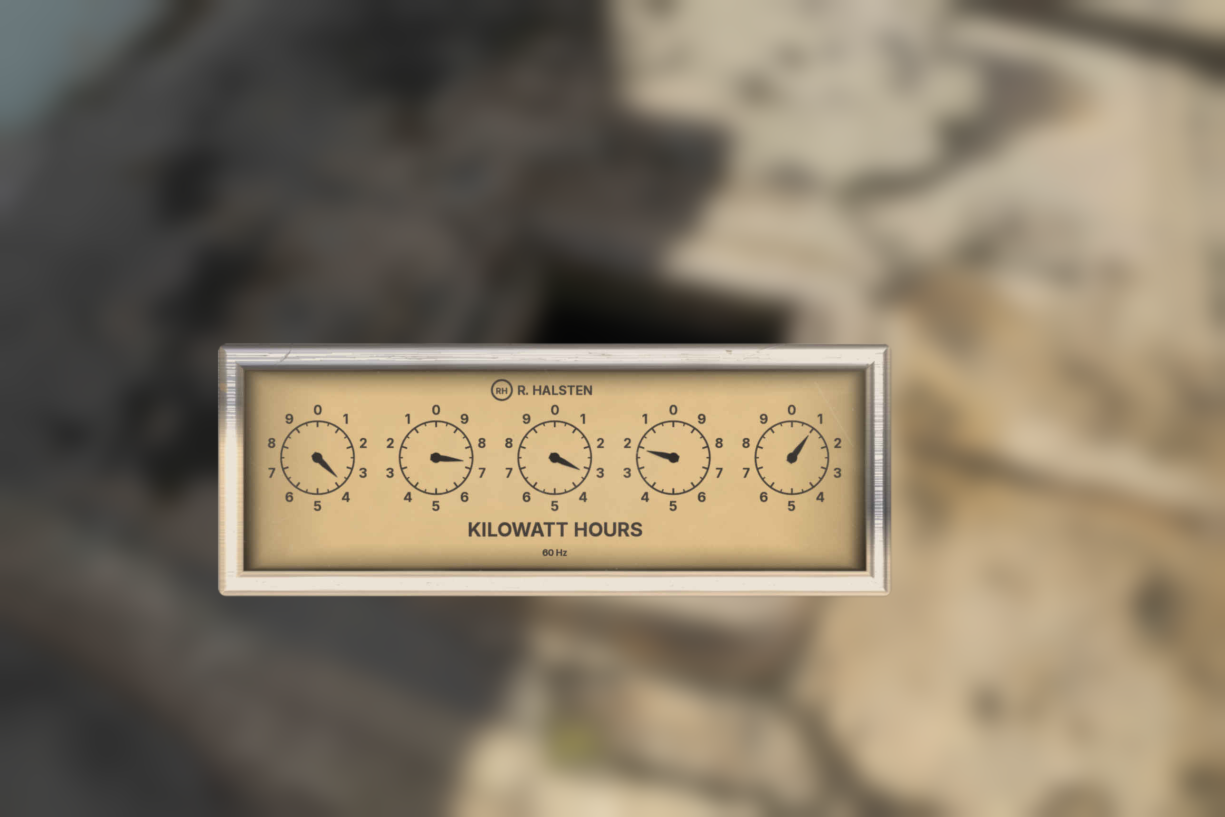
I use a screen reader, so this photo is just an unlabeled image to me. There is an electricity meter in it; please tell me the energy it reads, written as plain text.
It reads 37321 kWh
